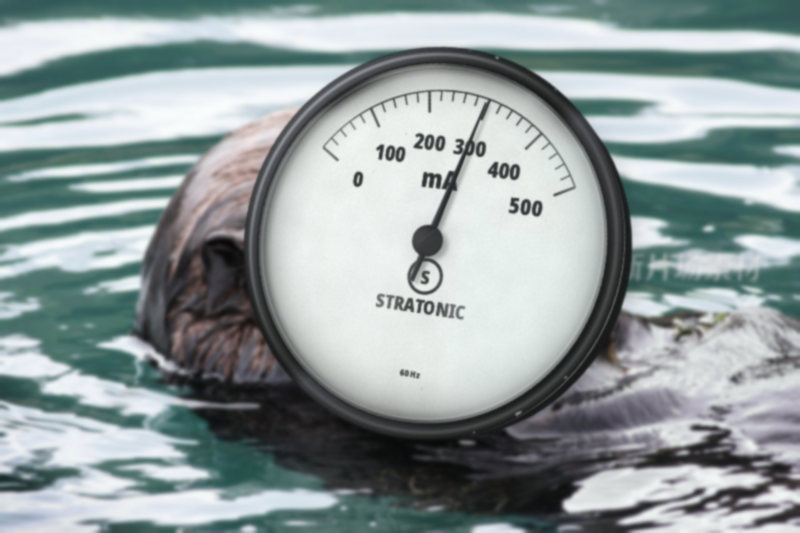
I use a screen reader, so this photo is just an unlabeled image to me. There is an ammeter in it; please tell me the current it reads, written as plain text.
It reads 300 mA
